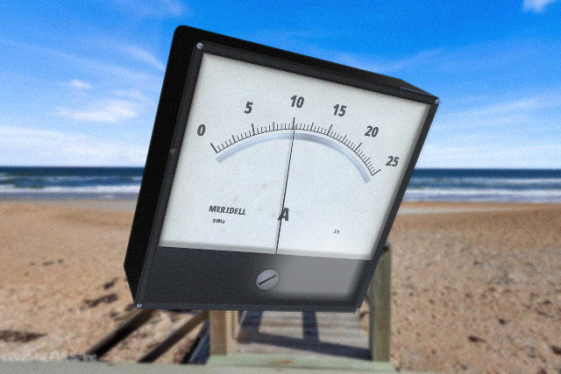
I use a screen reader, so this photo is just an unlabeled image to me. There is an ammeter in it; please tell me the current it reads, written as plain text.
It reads 10 A
